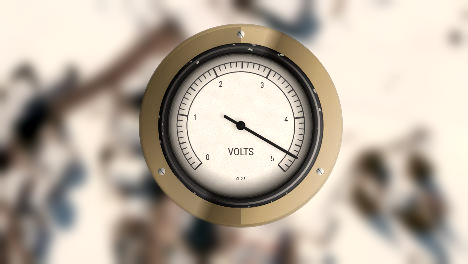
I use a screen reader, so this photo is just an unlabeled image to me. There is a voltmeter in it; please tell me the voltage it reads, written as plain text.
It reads 4.7 V
